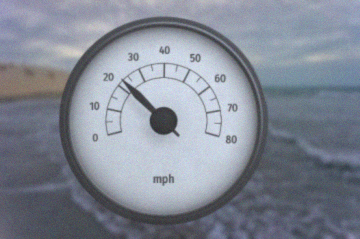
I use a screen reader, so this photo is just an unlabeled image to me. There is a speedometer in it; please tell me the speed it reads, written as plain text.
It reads 22.5 mph
